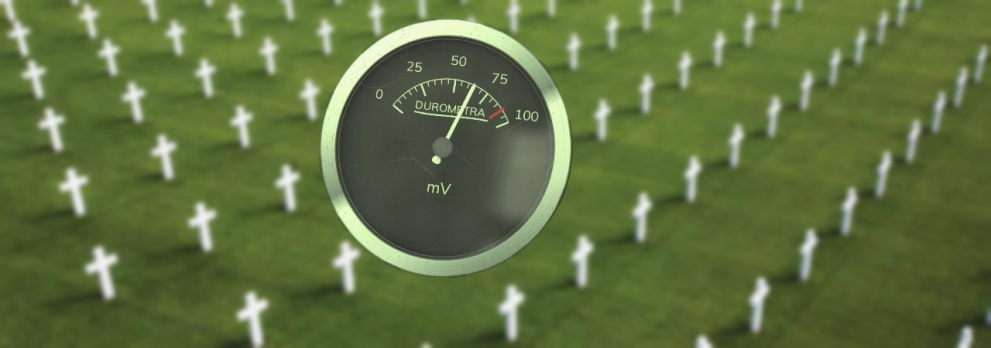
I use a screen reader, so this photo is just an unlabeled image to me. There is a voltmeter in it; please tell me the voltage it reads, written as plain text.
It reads 65 mV
